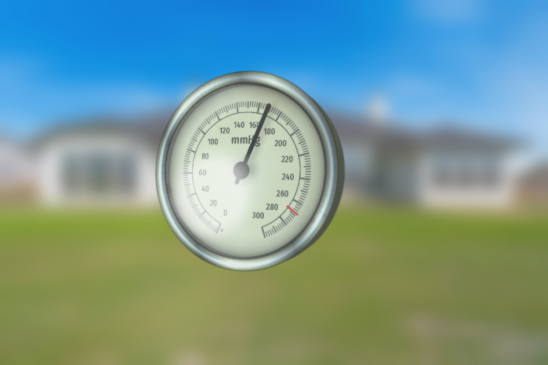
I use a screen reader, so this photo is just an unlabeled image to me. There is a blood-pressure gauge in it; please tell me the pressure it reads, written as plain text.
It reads 170 mmHg
